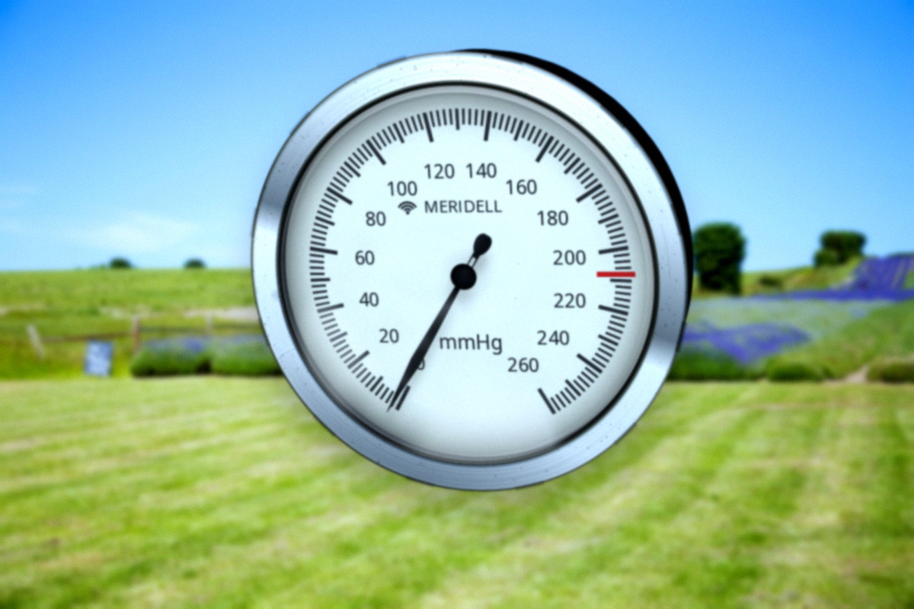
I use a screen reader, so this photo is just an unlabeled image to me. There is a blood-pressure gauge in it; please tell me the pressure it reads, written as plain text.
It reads 2 mmHg
